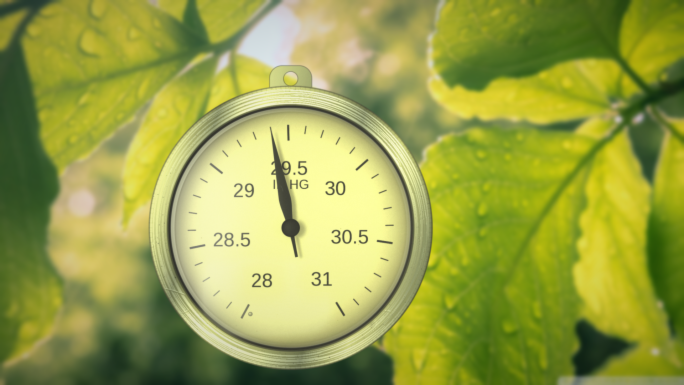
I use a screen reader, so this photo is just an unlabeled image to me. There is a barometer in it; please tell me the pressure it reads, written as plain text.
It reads 29.4 inHg
